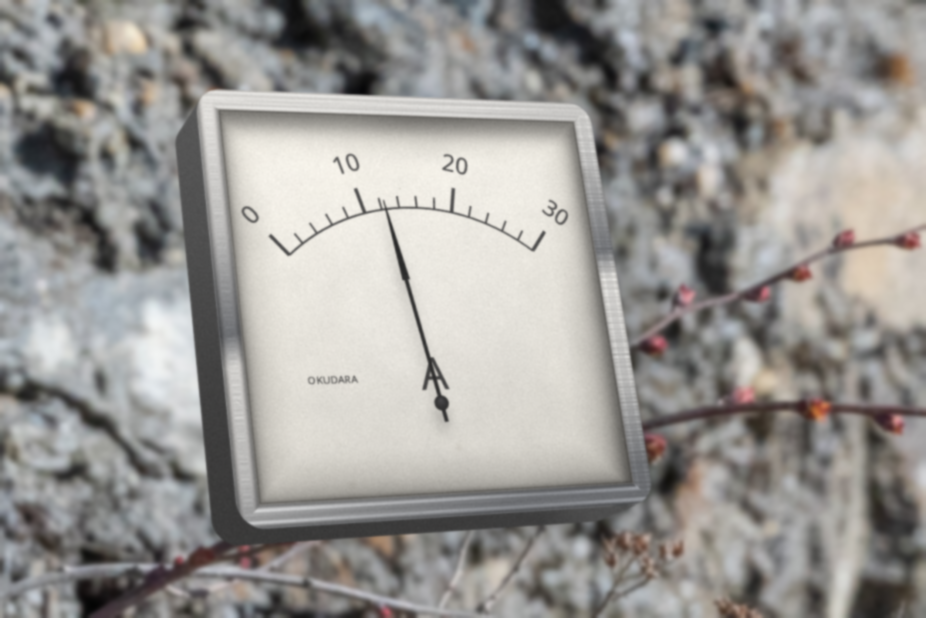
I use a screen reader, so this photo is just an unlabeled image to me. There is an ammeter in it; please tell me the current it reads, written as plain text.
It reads 12 A
